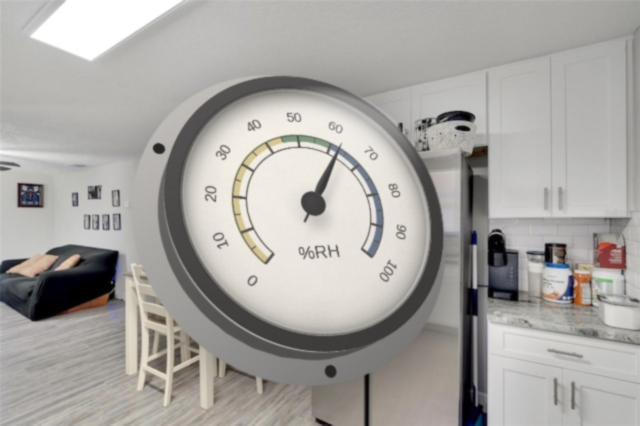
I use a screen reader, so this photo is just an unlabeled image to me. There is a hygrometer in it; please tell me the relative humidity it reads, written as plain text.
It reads 62.5 %
